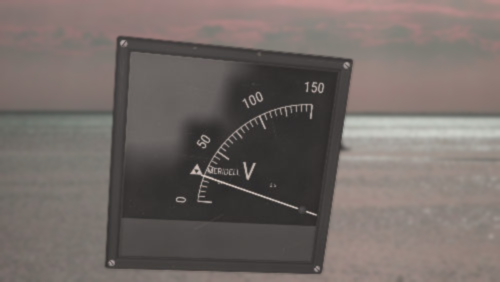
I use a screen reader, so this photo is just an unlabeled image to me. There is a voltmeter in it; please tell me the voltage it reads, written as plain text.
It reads 25 V
